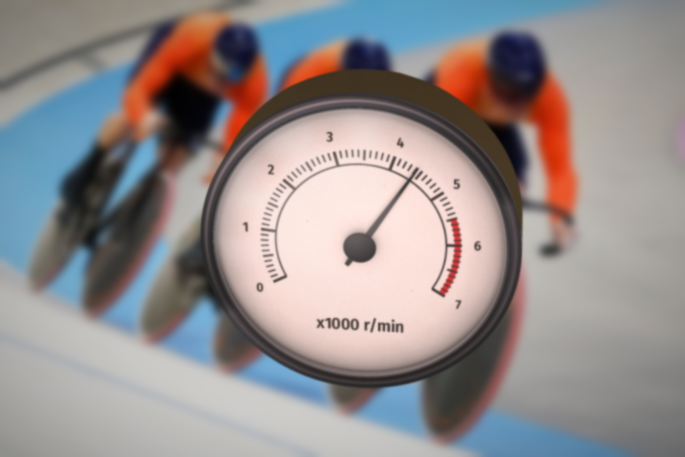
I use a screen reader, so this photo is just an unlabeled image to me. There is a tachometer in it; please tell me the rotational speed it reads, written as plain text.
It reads 4400 rpm
